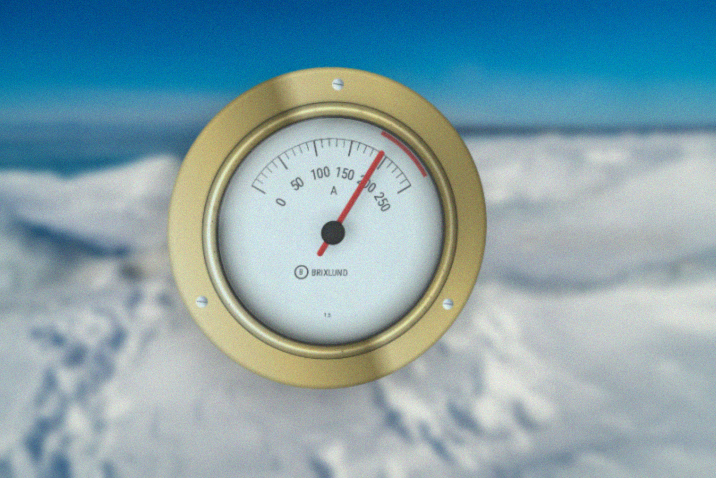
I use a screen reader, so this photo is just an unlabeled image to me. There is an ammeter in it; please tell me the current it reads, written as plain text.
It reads 190 A
